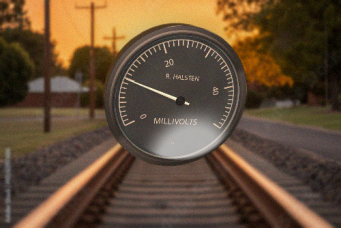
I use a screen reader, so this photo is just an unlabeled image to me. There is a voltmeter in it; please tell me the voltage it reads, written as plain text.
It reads 10 mV
